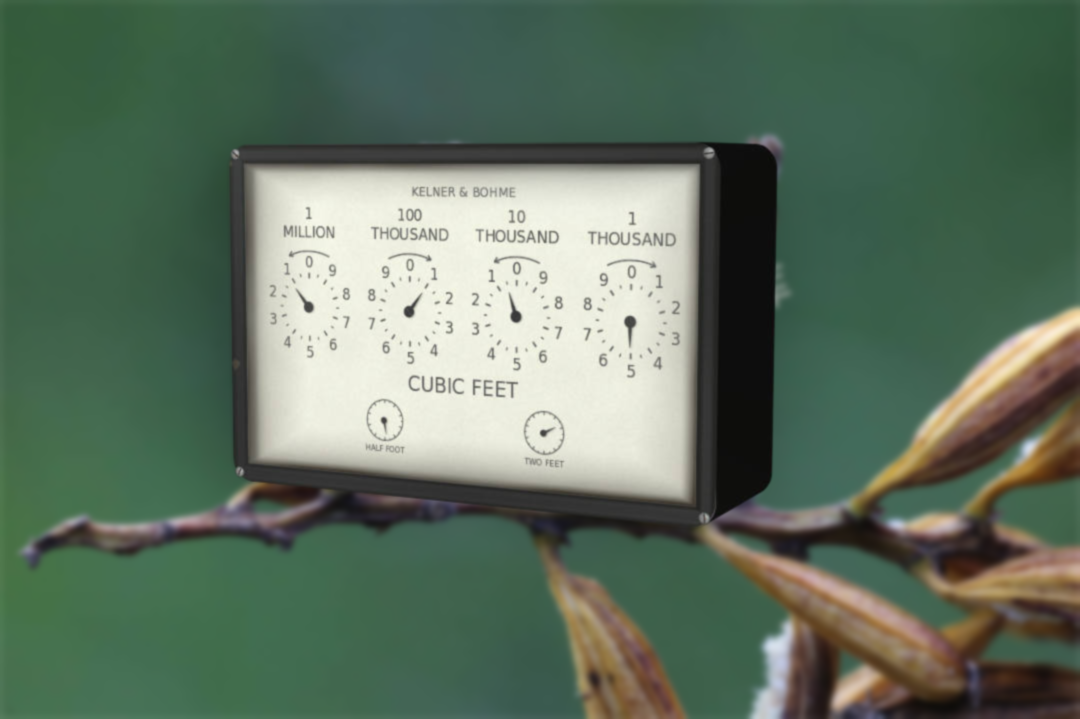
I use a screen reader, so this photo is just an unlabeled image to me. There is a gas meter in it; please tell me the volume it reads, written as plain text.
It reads 110500 ft³
